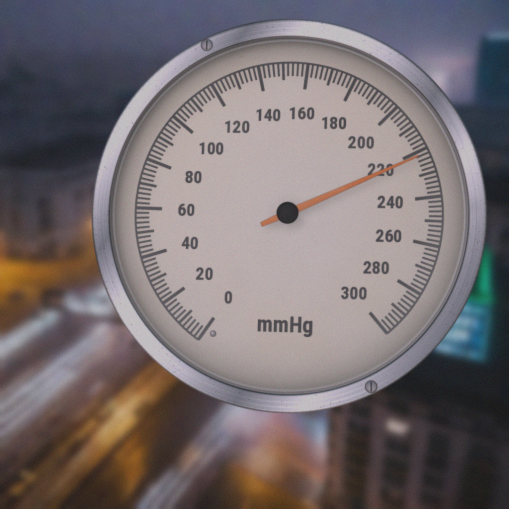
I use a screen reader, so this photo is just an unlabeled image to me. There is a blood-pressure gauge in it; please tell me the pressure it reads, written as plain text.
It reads 222 mmHg
